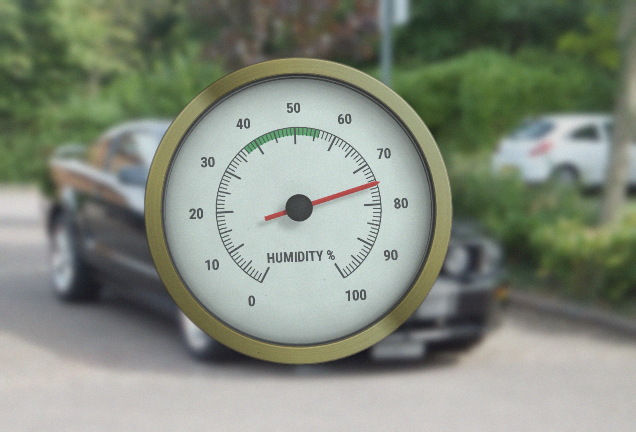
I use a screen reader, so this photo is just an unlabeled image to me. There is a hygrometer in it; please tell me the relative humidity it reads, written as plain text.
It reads 75 %
